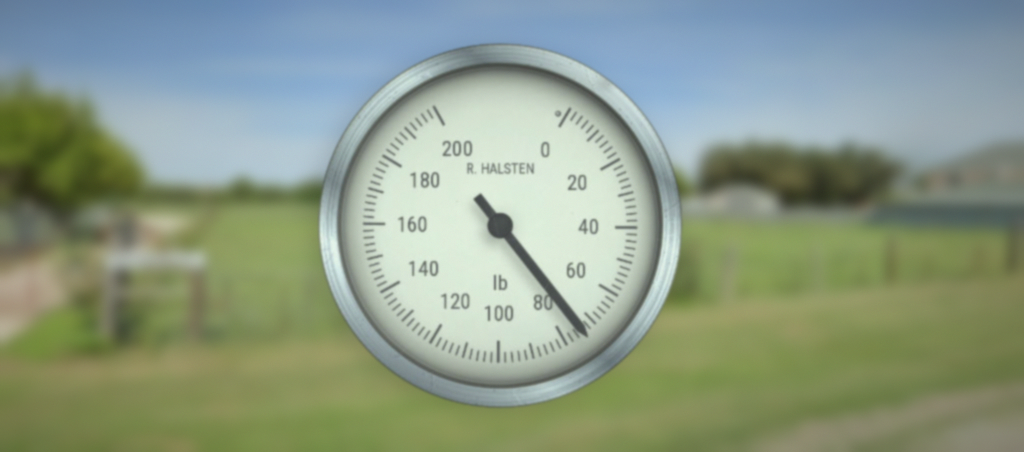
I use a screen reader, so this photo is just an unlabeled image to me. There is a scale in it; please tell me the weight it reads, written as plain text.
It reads 74 lb
